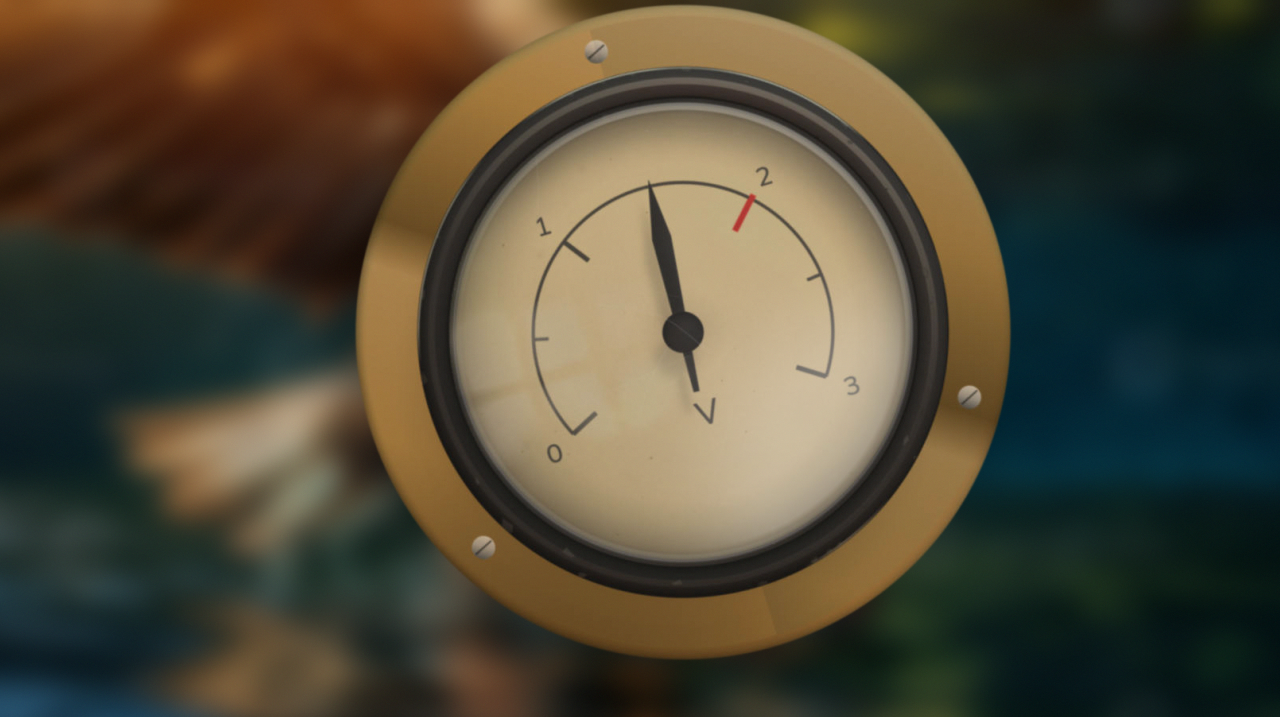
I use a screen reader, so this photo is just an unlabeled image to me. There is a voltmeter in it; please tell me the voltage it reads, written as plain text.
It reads 1.5 V
